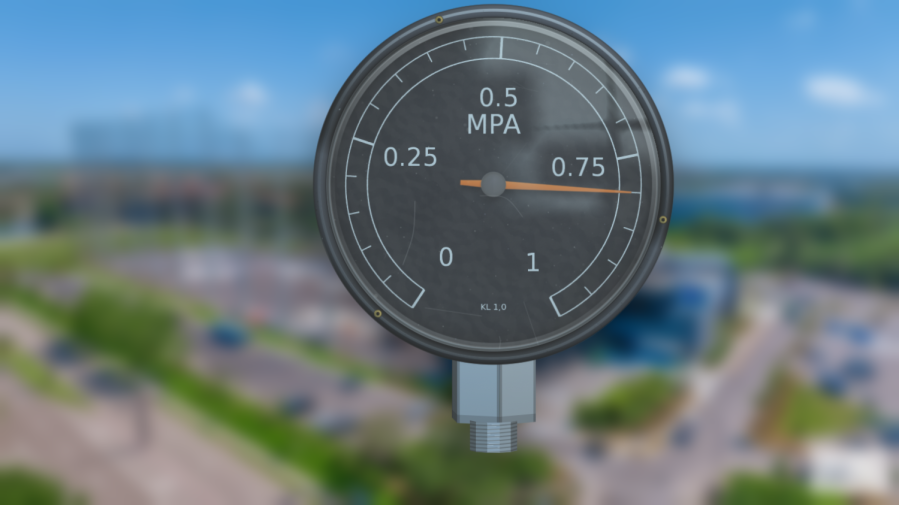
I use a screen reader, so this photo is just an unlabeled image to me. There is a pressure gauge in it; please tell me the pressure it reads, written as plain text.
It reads 0.8 MPa
